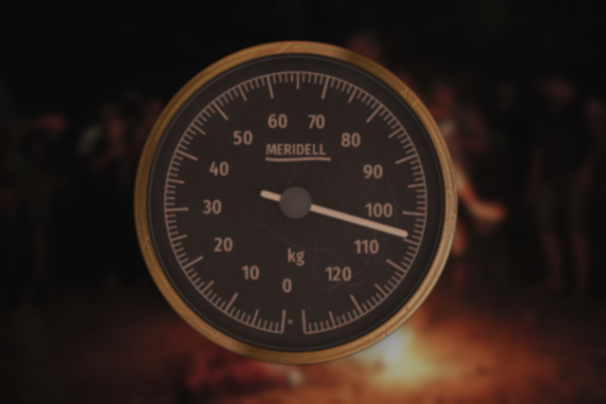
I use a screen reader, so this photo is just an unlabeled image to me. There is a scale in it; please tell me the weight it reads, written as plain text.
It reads 104 kg
